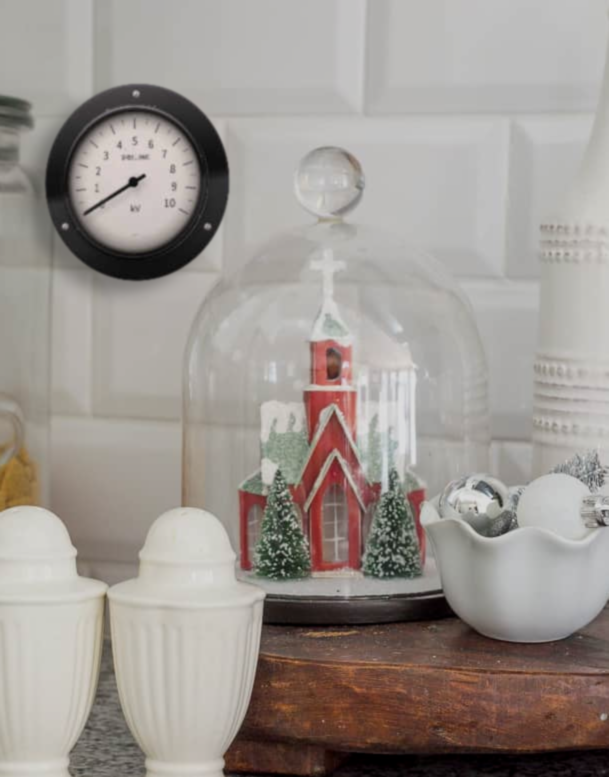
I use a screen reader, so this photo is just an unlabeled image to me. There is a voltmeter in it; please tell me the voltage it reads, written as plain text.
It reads 0 kV
